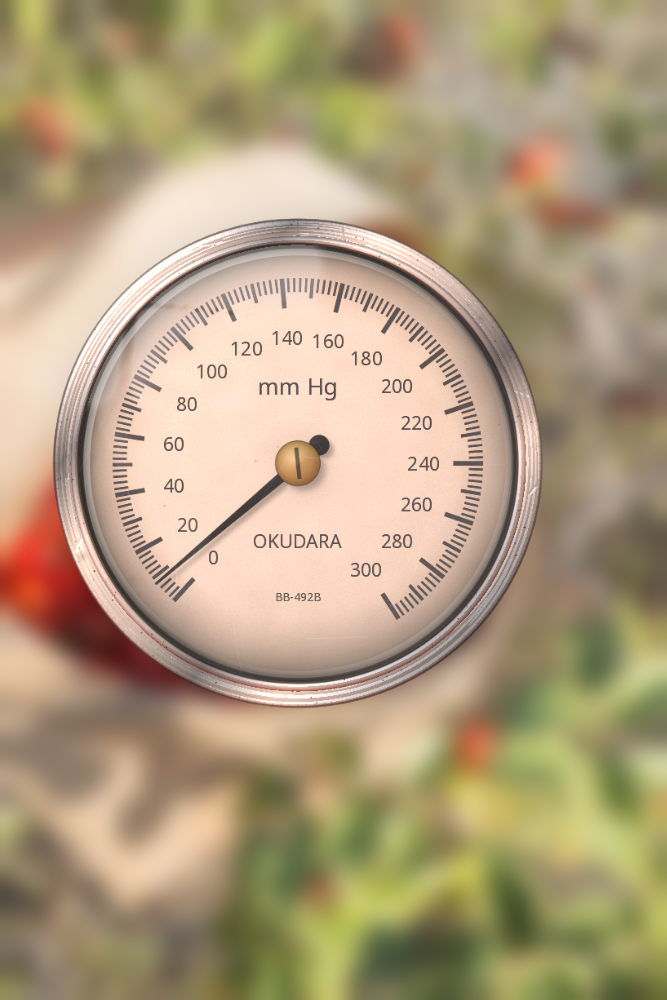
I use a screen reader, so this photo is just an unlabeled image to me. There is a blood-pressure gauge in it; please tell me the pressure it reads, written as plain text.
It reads 8 mmHg
